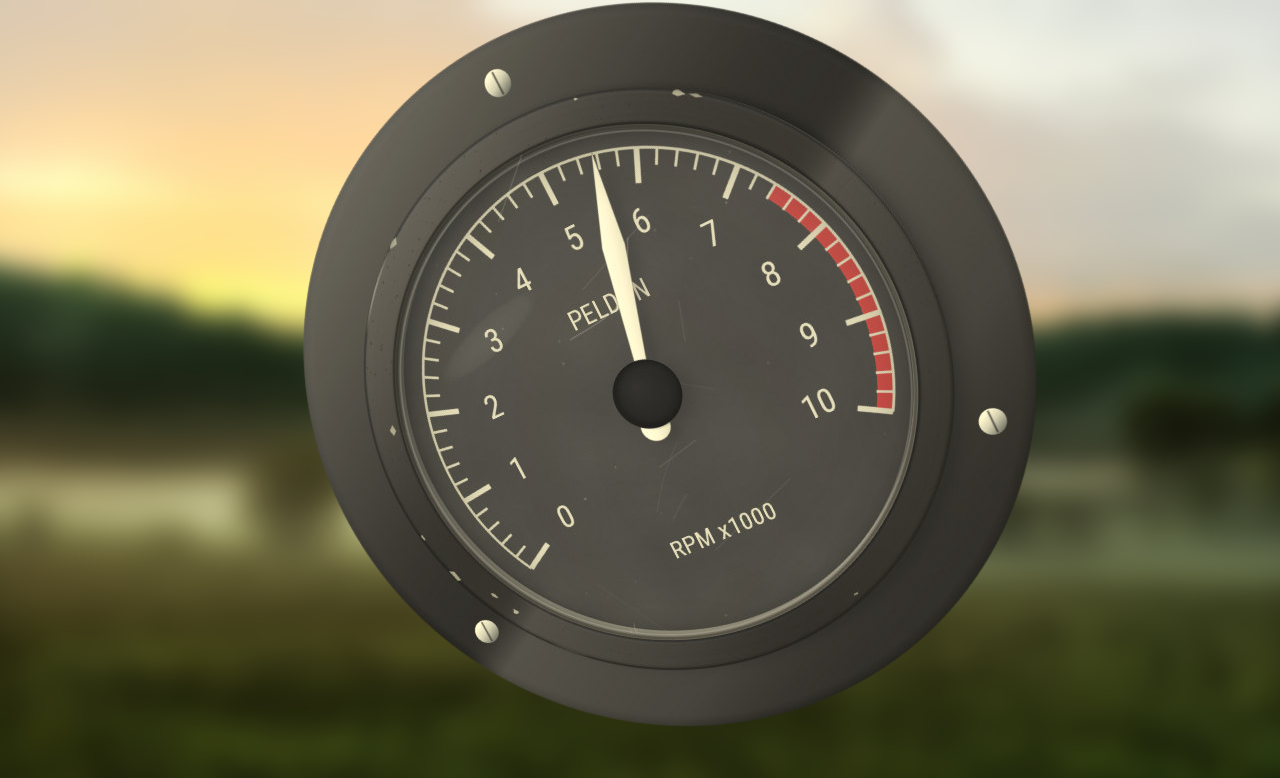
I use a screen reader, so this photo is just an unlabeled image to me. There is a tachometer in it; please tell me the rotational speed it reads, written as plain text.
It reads 5600 rpm
